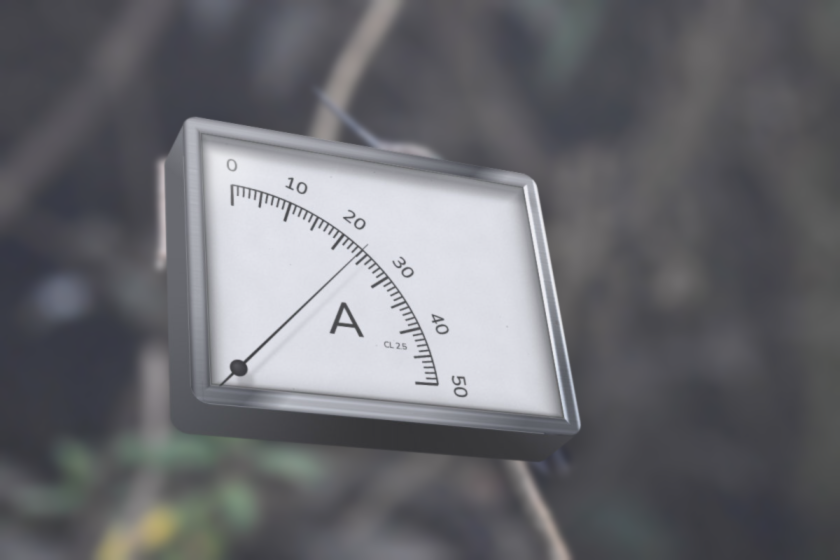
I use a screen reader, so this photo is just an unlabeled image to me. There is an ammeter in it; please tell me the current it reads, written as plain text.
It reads 24 A
